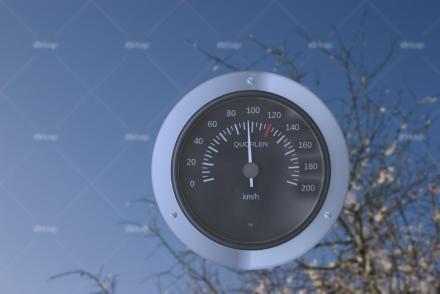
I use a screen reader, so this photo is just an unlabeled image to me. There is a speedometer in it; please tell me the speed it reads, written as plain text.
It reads 95 km/h
